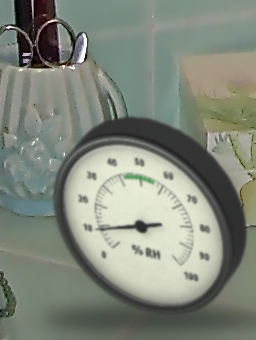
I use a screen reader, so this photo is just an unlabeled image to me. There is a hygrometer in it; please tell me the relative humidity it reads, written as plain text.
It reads 10 %
